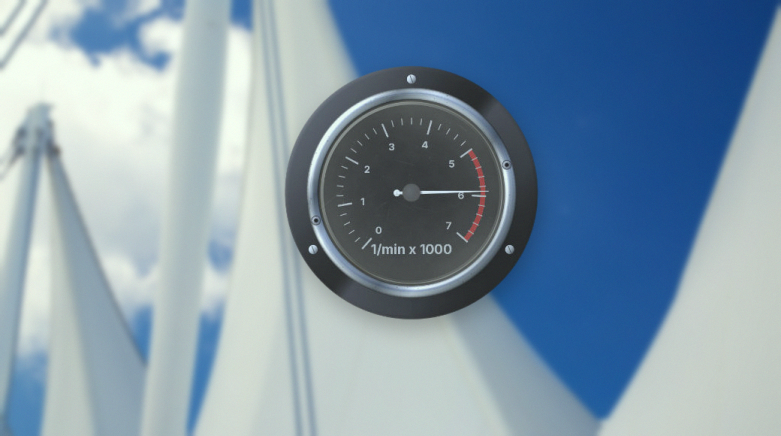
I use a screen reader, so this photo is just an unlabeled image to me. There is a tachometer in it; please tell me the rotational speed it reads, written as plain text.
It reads 5900 rpm
